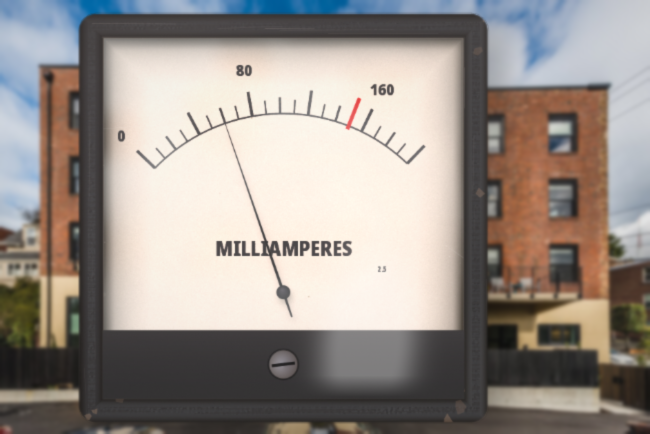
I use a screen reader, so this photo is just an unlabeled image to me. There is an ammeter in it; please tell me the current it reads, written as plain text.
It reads 60 mA
